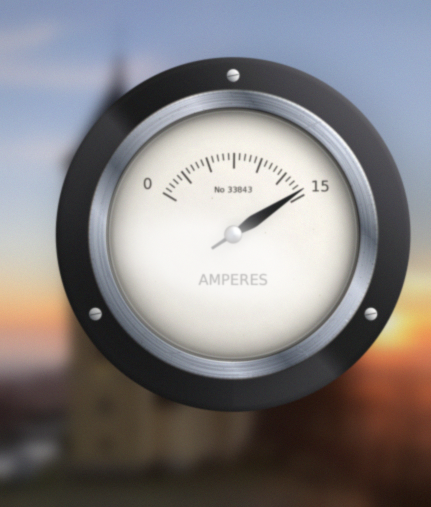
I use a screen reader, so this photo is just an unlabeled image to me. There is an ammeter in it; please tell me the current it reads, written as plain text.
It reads 14.5 A
